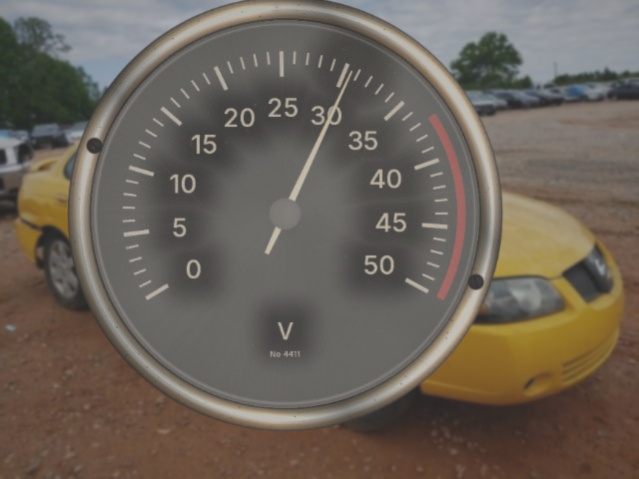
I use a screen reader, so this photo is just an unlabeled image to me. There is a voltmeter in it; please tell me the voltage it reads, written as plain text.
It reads 30.5 V
